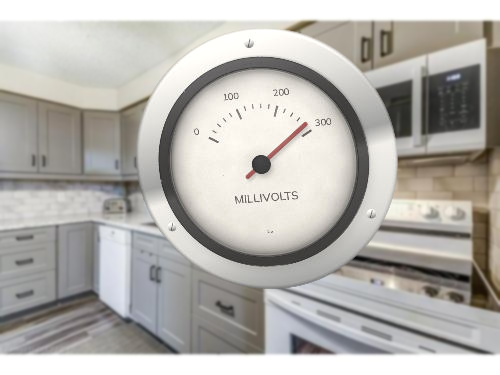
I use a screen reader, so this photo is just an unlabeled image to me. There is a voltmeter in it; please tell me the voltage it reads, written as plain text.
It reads 280 mV
